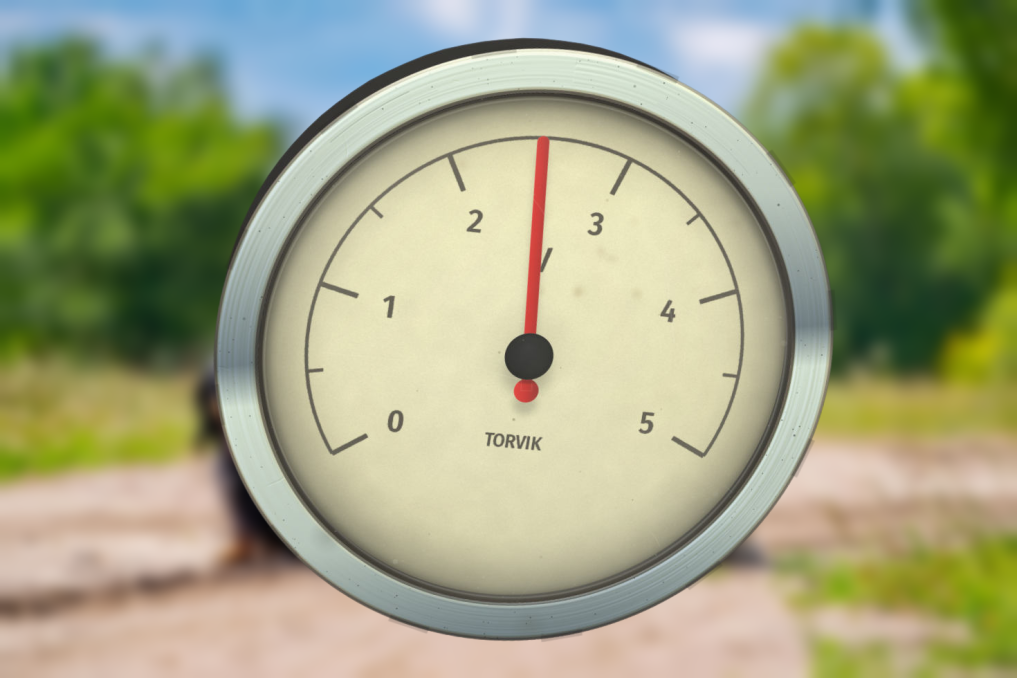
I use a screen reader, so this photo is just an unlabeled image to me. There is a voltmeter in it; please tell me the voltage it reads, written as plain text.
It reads 2.5 V
